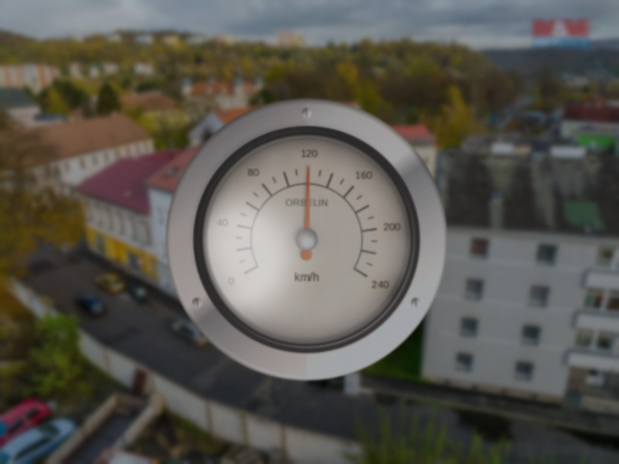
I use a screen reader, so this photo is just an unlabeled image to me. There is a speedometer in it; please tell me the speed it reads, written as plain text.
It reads 120 km/h
